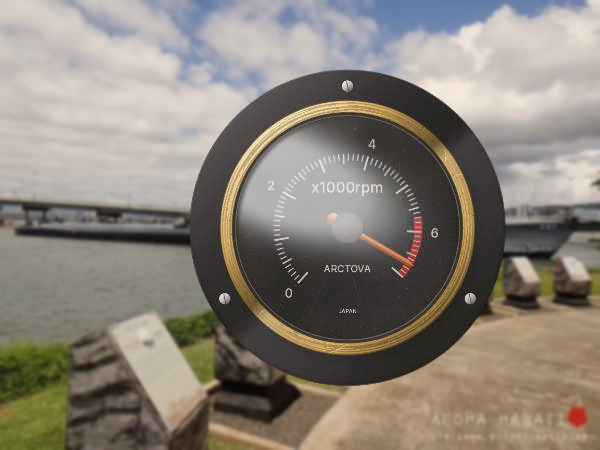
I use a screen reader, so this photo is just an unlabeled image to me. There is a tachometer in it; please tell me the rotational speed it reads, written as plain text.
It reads 6700 rpm
